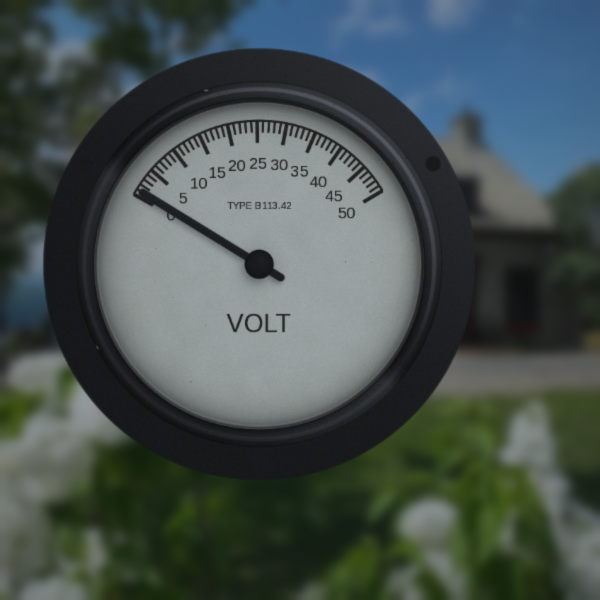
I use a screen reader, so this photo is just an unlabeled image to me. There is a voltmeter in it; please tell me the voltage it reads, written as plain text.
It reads 1 V
